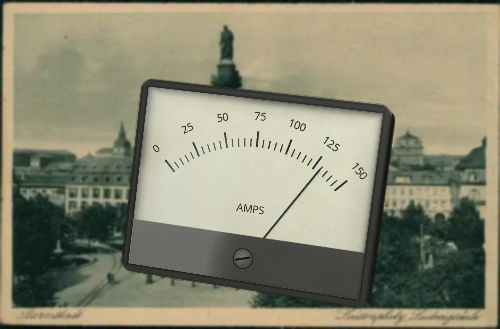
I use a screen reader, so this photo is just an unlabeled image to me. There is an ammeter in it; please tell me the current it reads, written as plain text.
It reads 130 A
